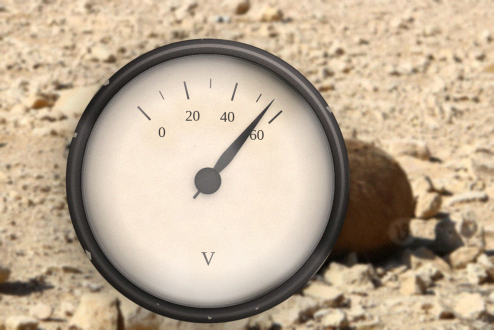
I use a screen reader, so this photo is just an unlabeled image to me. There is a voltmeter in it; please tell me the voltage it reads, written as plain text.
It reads 55 V
